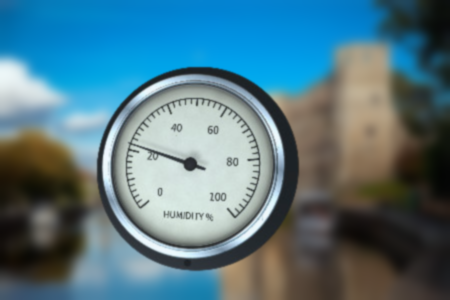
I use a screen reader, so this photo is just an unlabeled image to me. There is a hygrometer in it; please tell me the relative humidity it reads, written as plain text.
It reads 22 %
